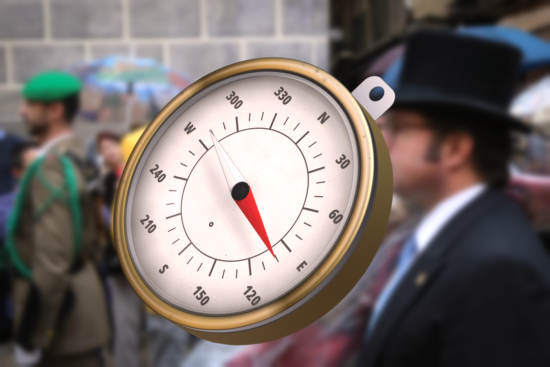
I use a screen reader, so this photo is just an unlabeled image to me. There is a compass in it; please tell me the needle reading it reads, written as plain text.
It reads 100 °
